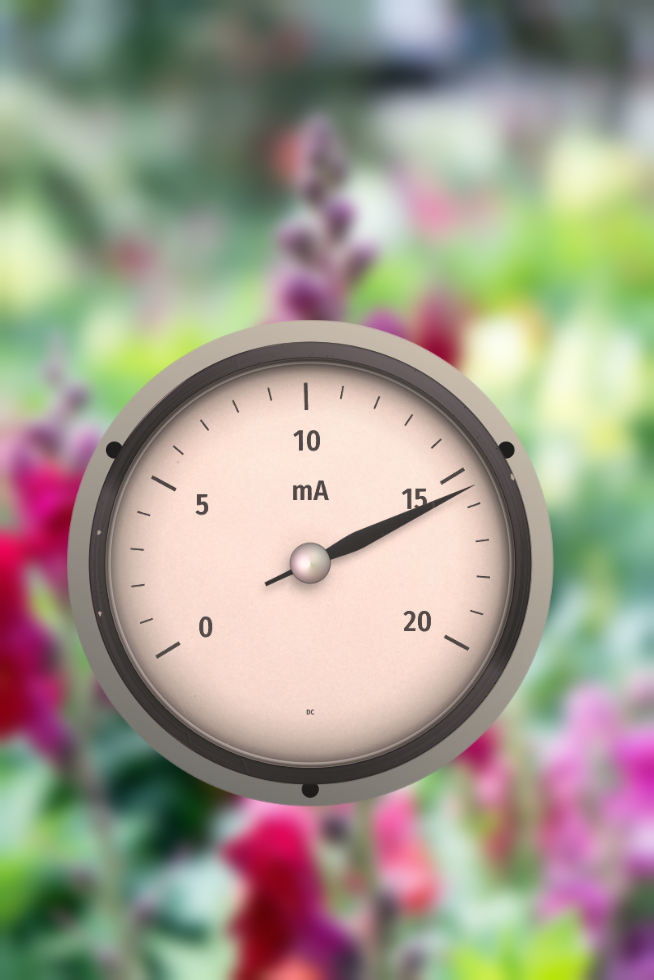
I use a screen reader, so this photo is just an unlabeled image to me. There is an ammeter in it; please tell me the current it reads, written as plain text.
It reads 15.5 mA
